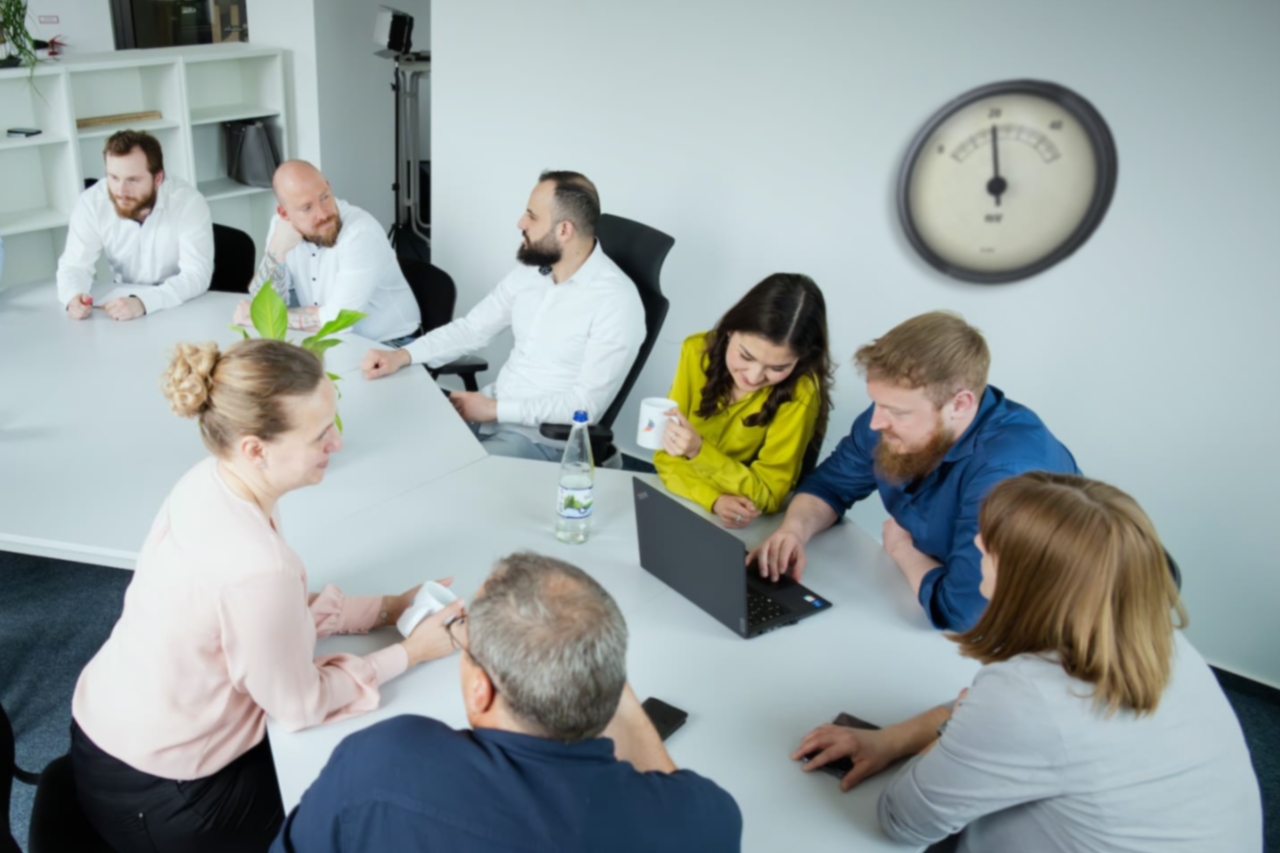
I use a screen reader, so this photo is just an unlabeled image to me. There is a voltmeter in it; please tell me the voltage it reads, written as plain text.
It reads 20 mV
